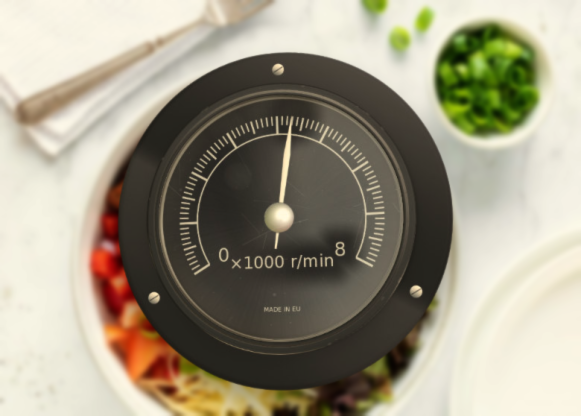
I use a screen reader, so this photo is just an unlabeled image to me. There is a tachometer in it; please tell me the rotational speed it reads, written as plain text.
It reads 4300 rpm
